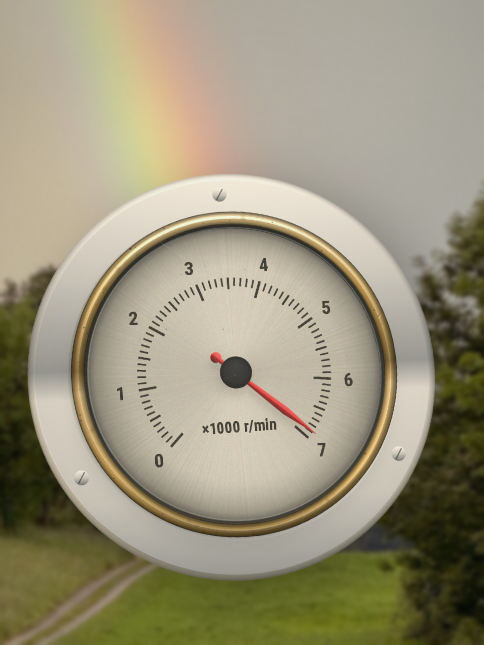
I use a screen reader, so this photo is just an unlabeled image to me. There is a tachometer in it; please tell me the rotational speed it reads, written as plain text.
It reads 6900 rpm
